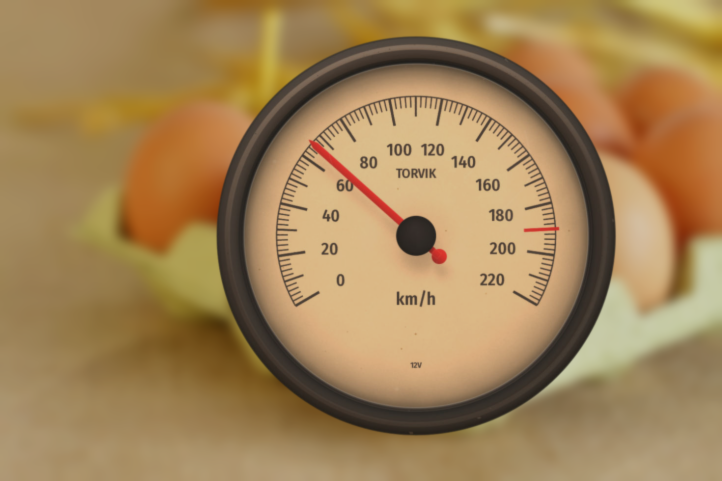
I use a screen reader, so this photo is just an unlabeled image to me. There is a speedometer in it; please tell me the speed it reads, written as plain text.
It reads 66 km/h
